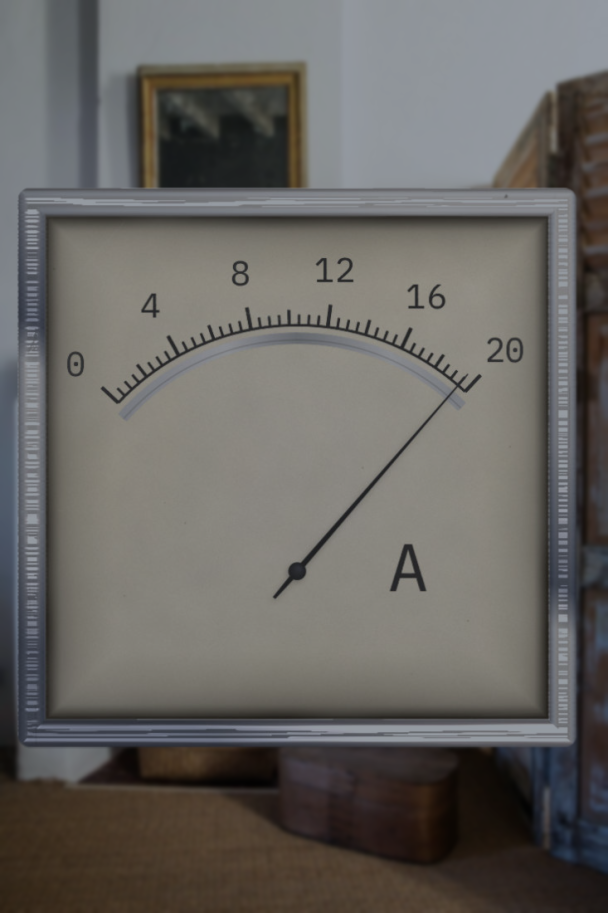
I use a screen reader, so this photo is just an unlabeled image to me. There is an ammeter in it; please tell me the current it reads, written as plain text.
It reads 19.5 A
